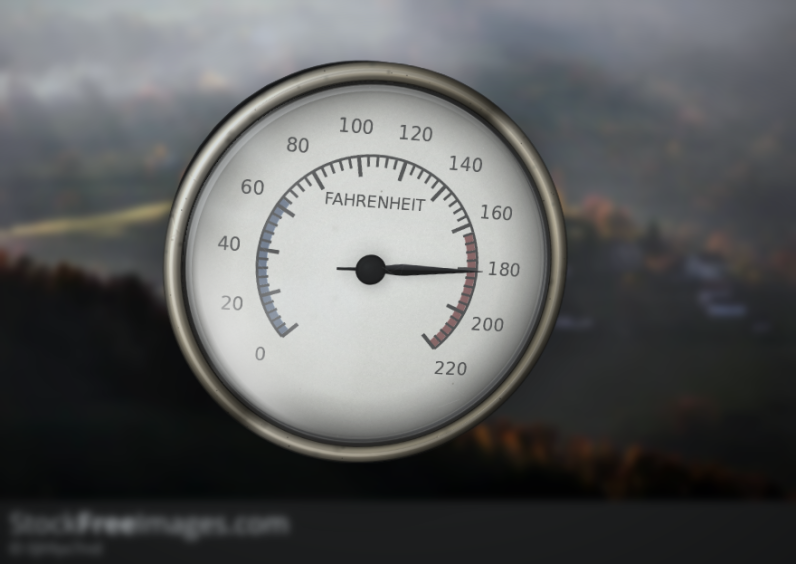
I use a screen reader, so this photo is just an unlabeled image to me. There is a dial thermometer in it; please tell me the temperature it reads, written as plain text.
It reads 180 °F
